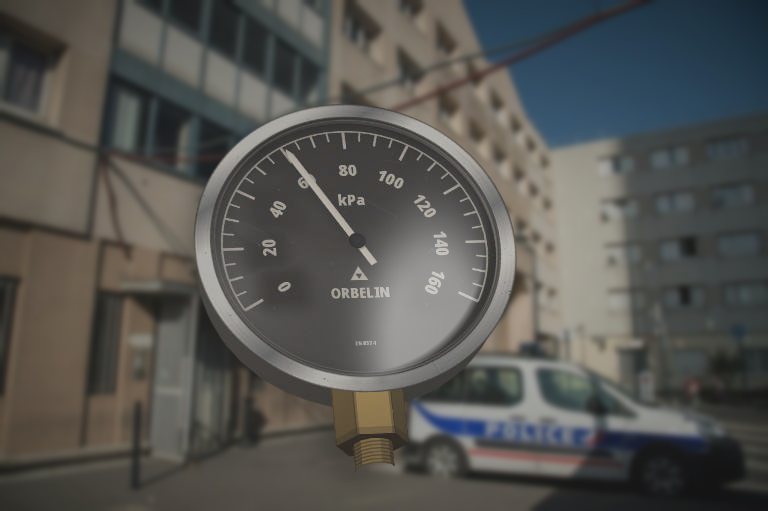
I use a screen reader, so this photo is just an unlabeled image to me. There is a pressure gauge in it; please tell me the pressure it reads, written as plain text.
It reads 60 kPa
